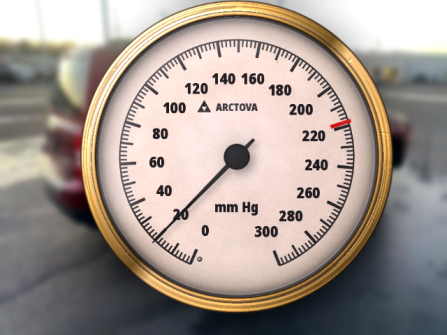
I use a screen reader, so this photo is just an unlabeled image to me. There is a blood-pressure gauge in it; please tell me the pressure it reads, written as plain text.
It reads 20 mmHg
